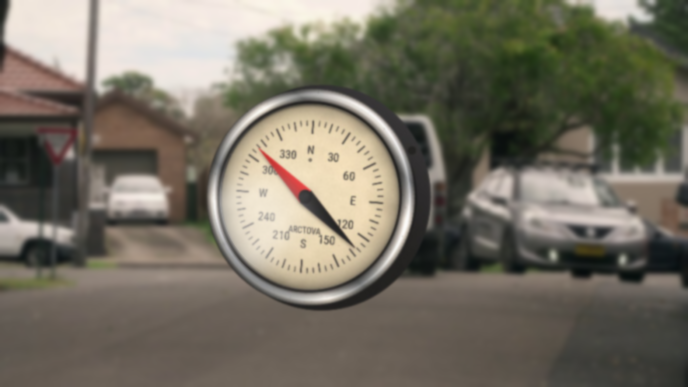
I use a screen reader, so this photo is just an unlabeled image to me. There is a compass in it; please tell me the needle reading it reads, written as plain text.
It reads 310 °
